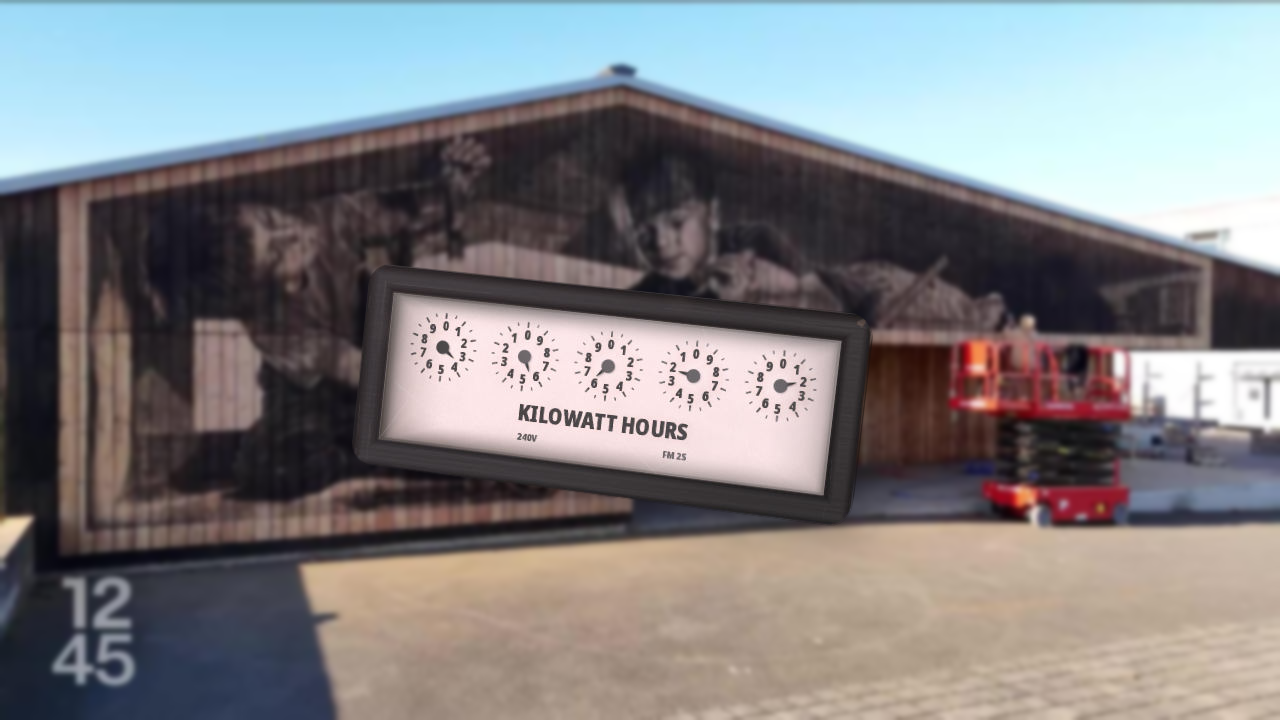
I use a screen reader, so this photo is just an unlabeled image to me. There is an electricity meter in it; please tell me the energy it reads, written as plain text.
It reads 35622 kWh
